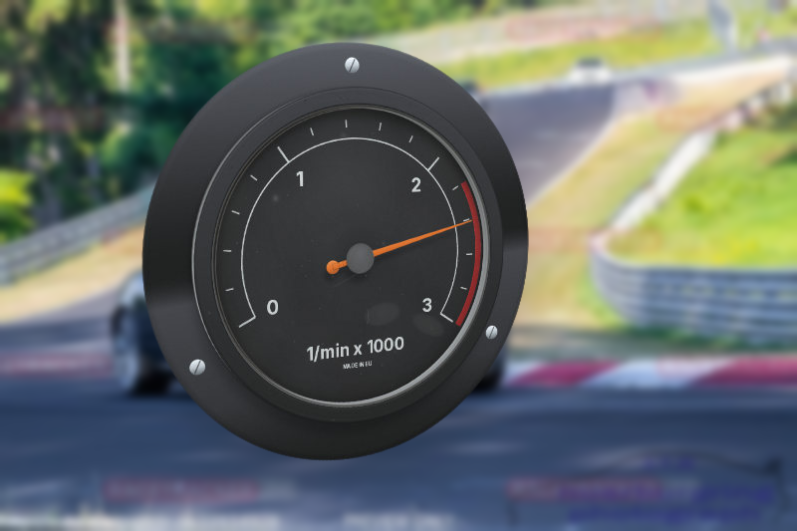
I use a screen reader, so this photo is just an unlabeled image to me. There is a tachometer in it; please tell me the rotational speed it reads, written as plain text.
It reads 2400 rpm
